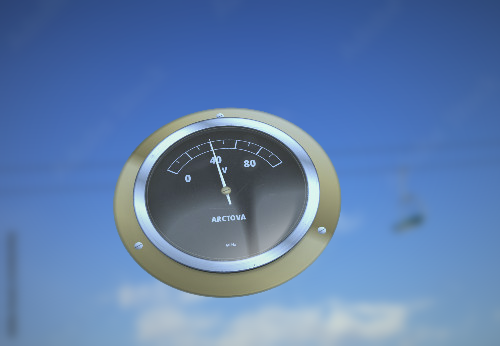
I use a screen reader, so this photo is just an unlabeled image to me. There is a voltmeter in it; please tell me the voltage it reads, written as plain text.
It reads 40 V
